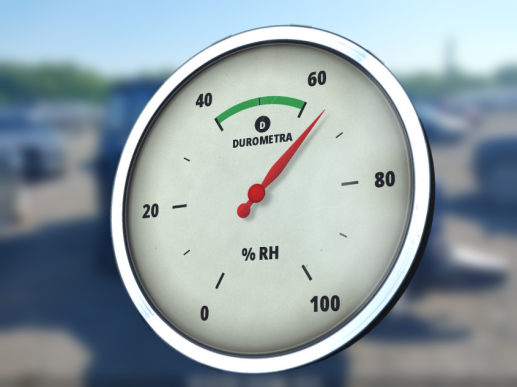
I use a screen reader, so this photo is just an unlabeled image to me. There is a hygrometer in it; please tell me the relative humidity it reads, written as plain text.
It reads 65 %
